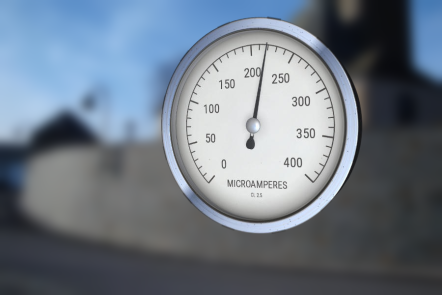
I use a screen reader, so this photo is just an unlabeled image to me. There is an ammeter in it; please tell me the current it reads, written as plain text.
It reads 220 µA
